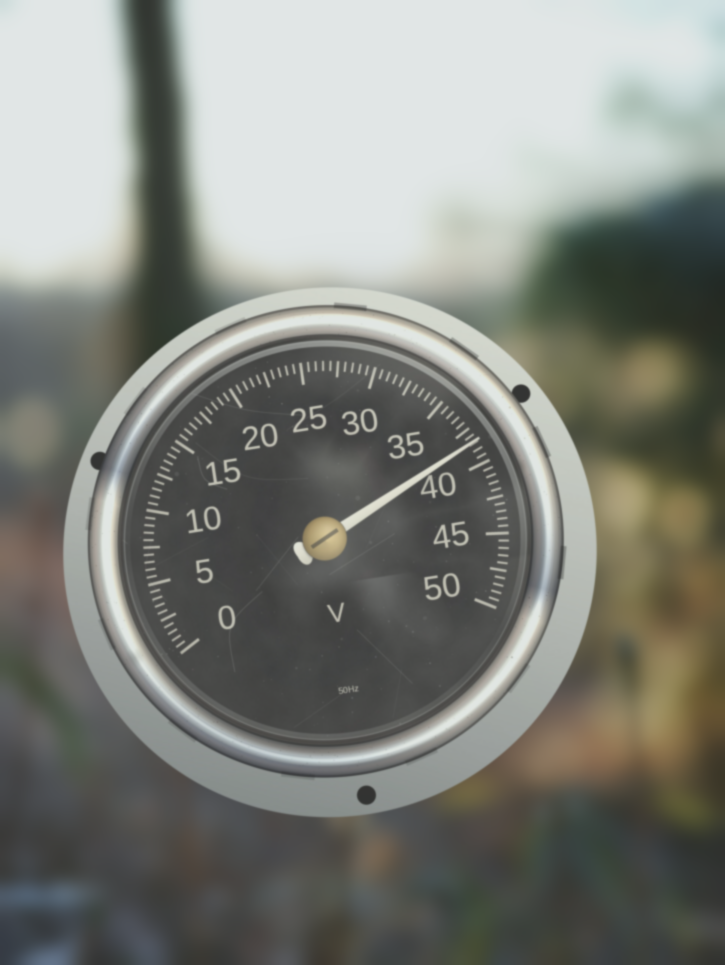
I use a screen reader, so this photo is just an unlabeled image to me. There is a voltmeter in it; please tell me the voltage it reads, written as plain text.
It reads 38.5 V
